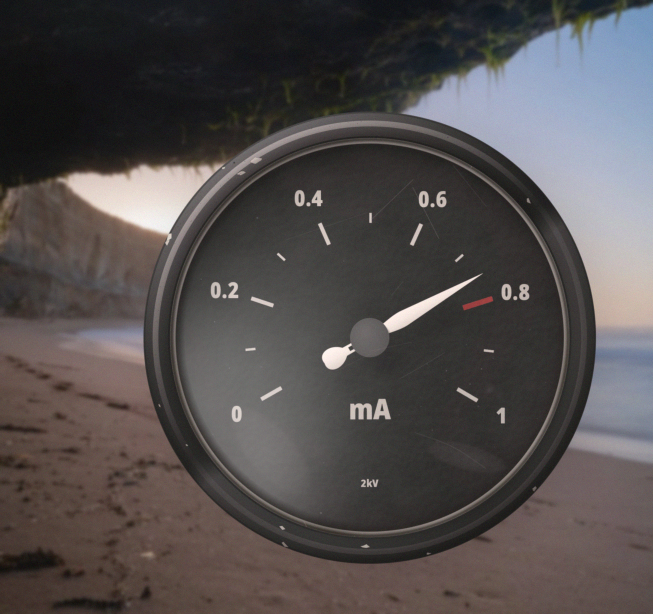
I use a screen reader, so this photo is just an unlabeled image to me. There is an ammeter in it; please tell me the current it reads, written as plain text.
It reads 0.75 mA
